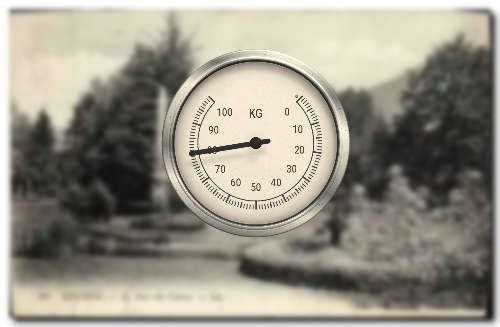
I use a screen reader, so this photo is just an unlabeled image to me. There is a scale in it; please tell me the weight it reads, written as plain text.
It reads 80 kg
